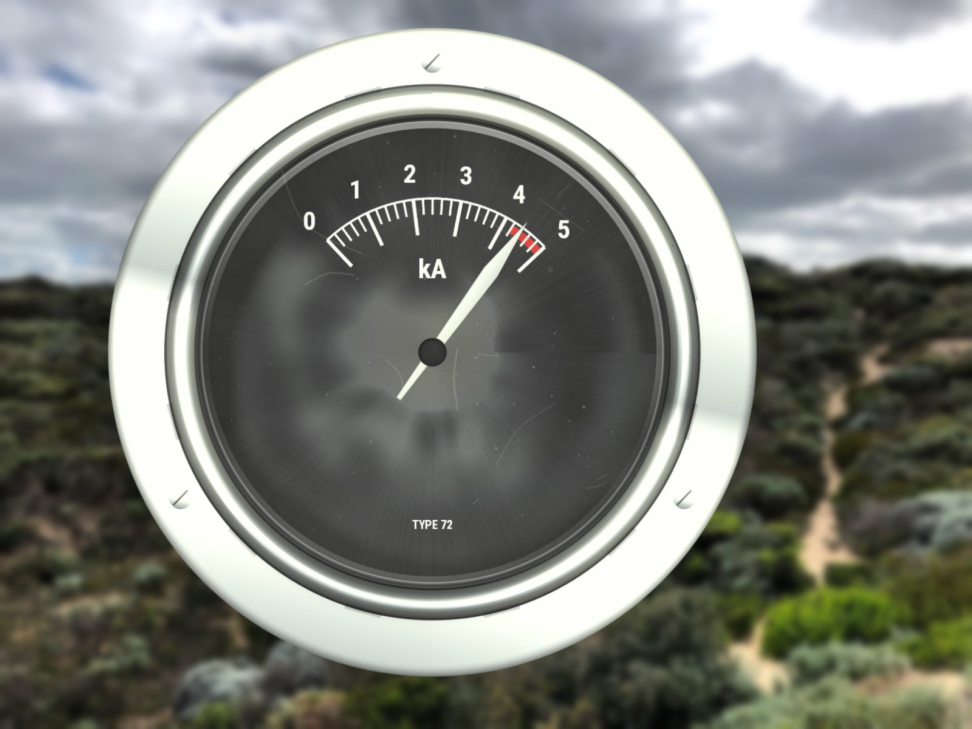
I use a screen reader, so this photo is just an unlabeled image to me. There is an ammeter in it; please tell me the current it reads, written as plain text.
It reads 4.4 kA
